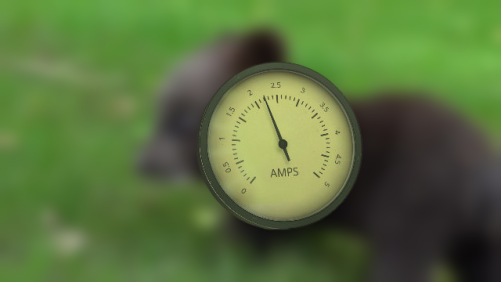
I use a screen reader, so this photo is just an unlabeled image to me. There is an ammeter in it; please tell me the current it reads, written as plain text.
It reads 2.2 A
